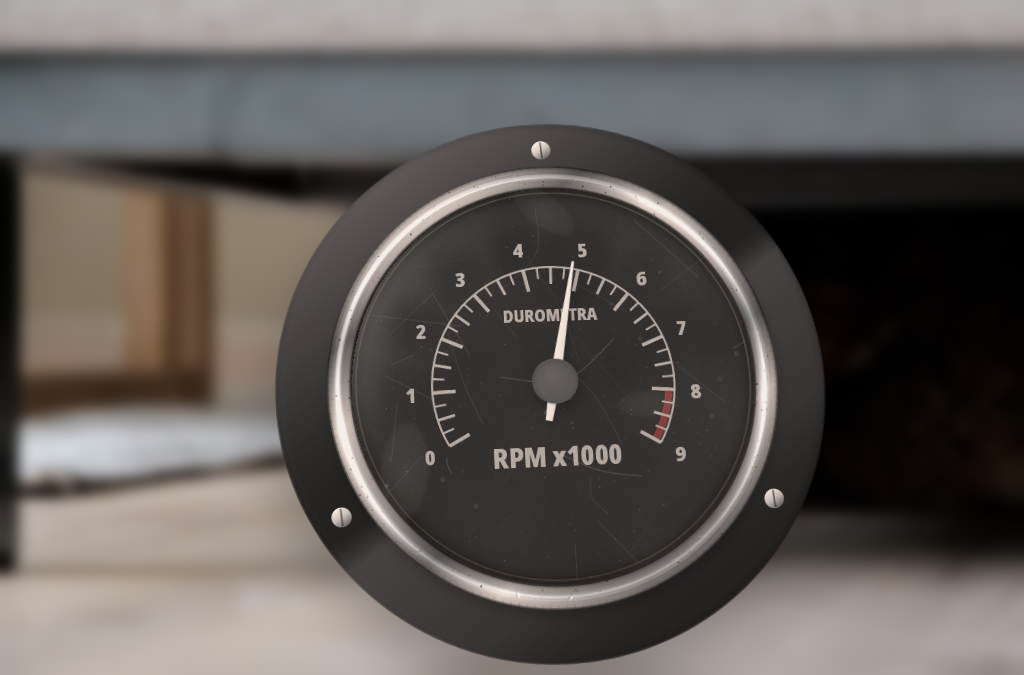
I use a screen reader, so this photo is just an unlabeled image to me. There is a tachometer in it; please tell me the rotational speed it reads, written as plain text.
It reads 4875 rpm
